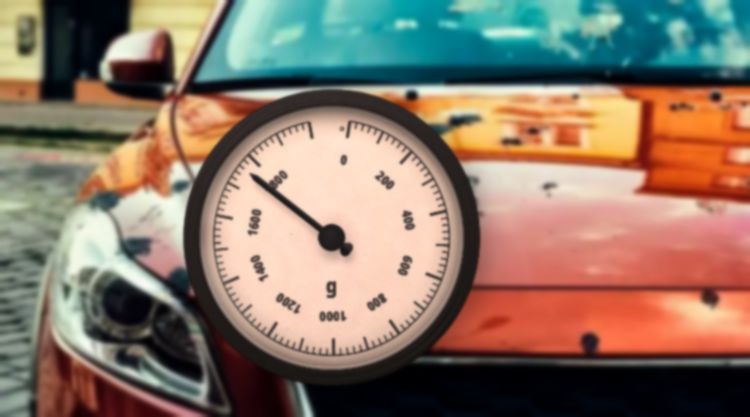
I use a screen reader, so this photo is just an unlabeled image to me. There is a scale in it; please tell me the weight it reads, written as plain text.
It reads 1760 g
